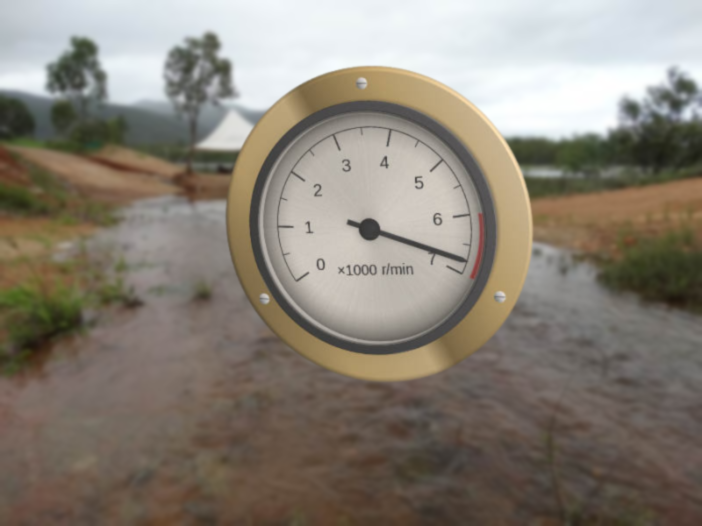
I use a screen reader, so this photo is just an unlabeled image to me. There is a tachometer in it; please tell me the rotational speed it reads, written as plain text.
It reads 6750 rpm
